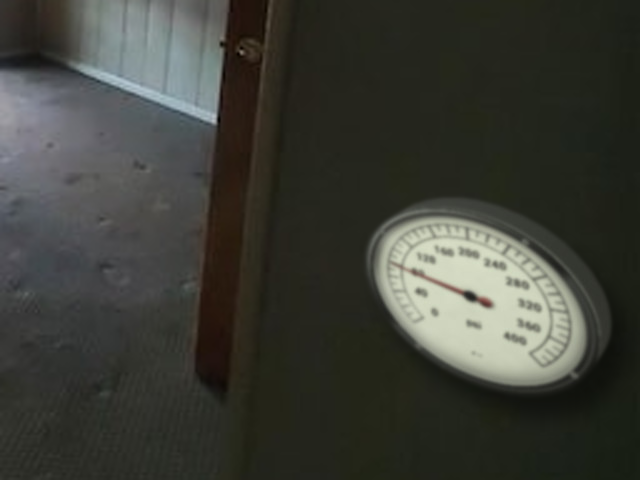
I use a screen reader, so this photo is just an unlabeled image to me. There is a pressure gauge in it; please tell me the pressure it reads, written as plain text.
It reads 80 psi
